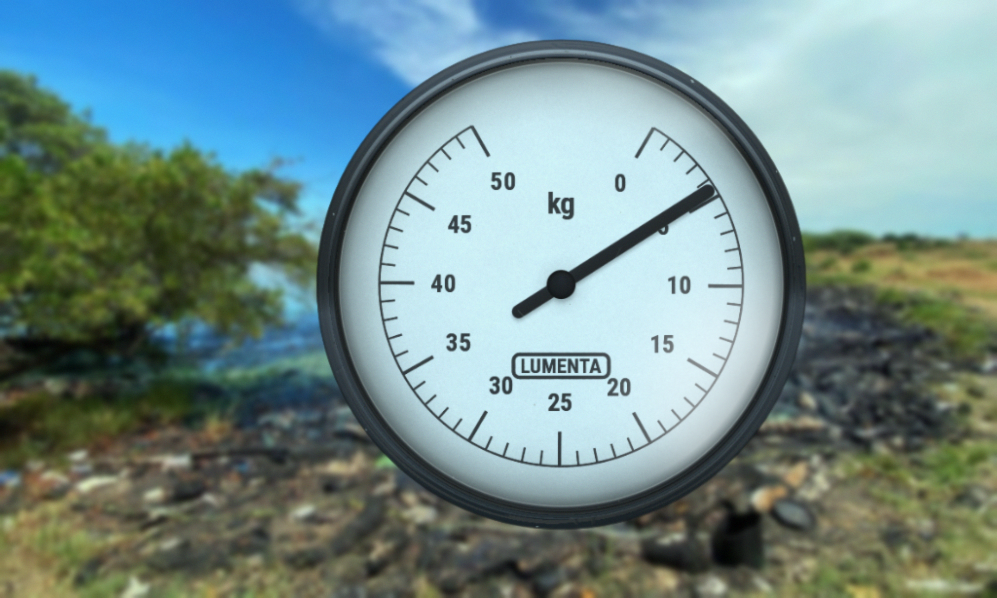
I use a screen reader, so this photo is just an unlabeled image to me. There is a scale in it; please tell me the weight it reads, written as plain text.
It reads 4.5 kg
